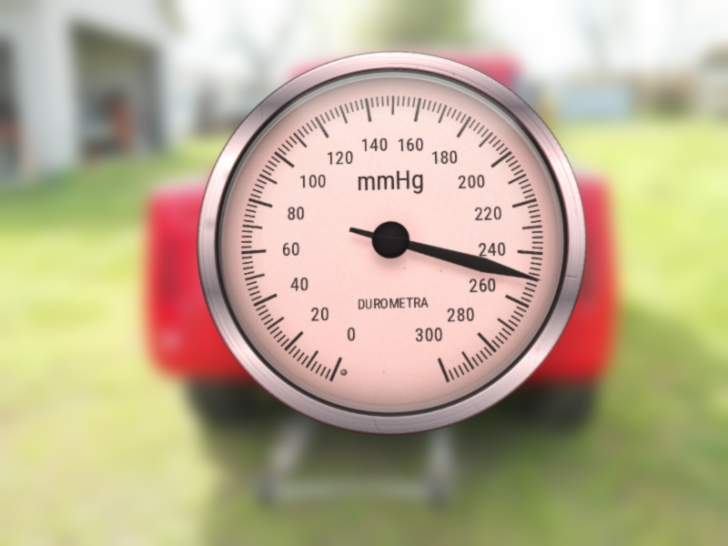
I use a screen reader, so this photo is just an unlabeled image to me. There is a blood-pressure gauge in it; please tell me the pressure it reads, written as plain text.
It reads 250 mmHg
